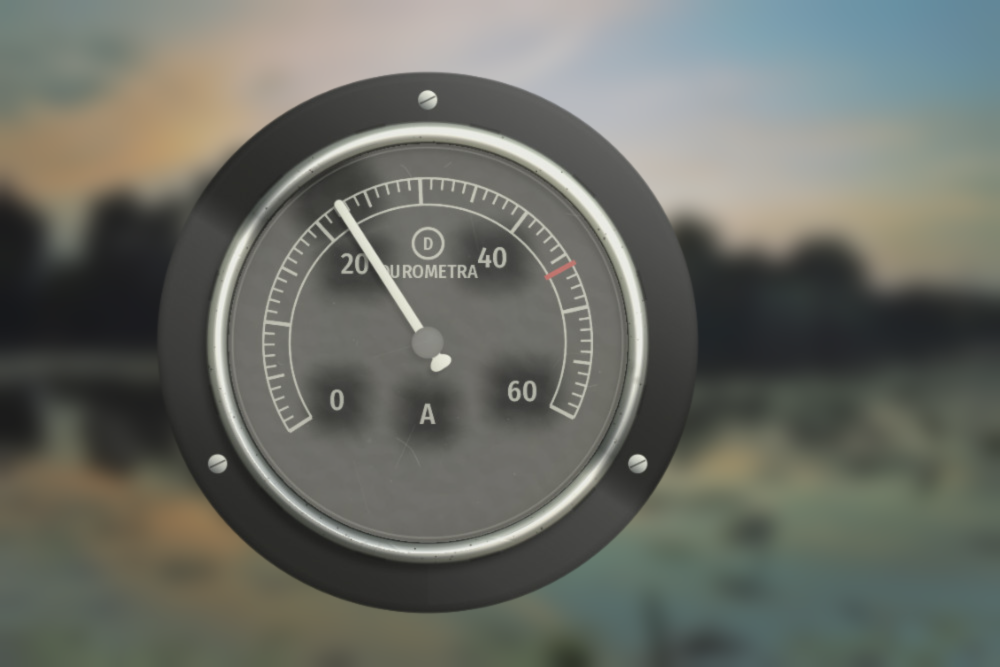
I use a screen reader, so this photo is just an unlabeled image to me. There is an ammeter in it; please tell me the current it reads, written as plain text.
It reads 22.5 A
